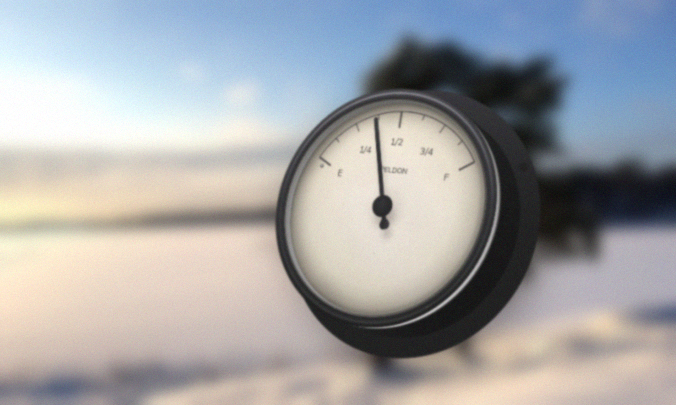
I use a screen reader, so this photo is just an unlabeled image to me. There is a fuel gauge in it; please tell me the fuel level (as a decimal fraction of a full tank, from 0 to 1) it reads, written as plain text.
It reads 0.375
